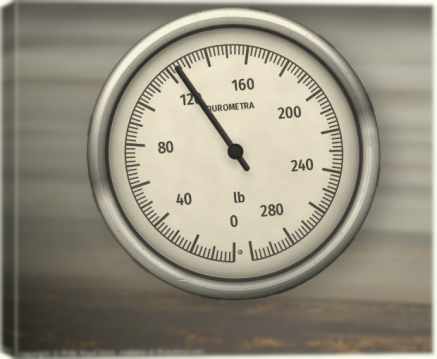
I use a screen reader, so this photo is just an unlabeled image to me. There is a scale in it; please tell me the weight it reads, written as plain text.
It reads 124 lb
